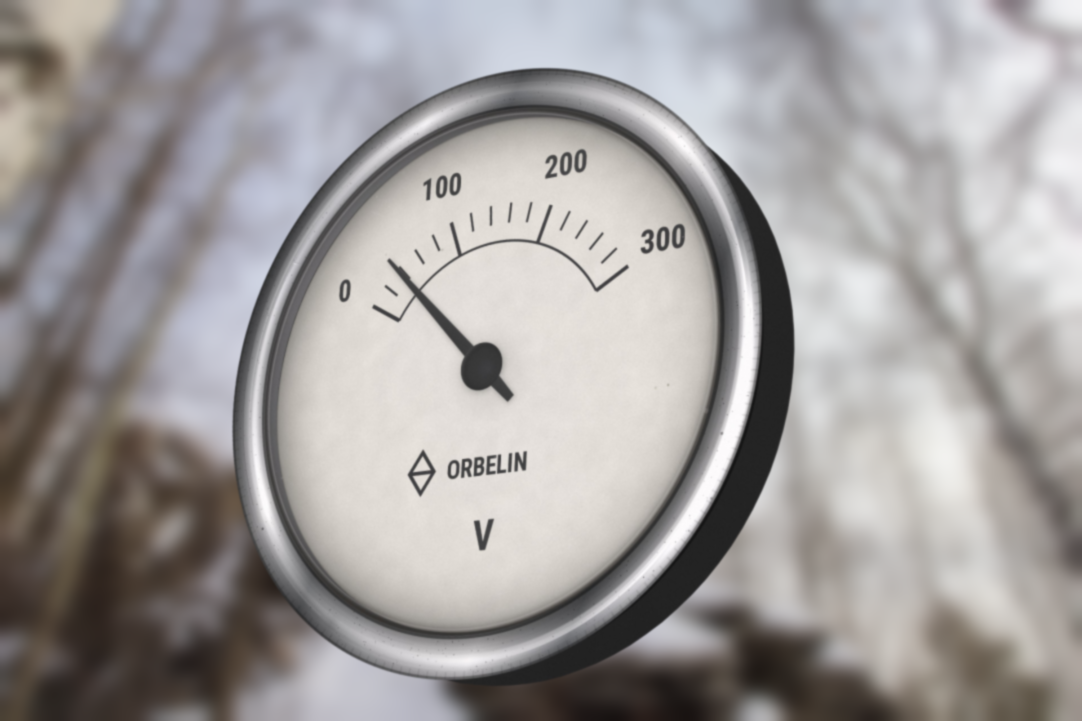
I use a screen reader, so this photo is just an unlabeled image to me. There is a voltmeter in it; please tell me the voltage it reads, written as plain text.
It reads 40 V
